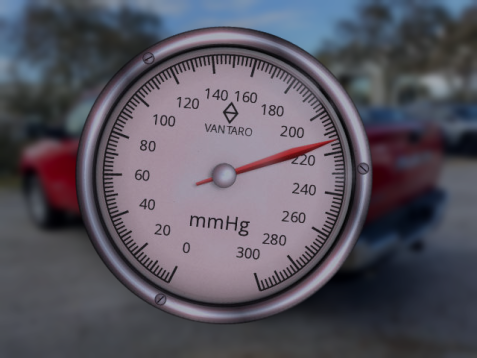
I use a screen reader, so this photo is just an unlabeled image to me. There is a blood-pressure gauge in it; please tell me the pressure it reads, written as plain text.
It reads 214 mmHg
